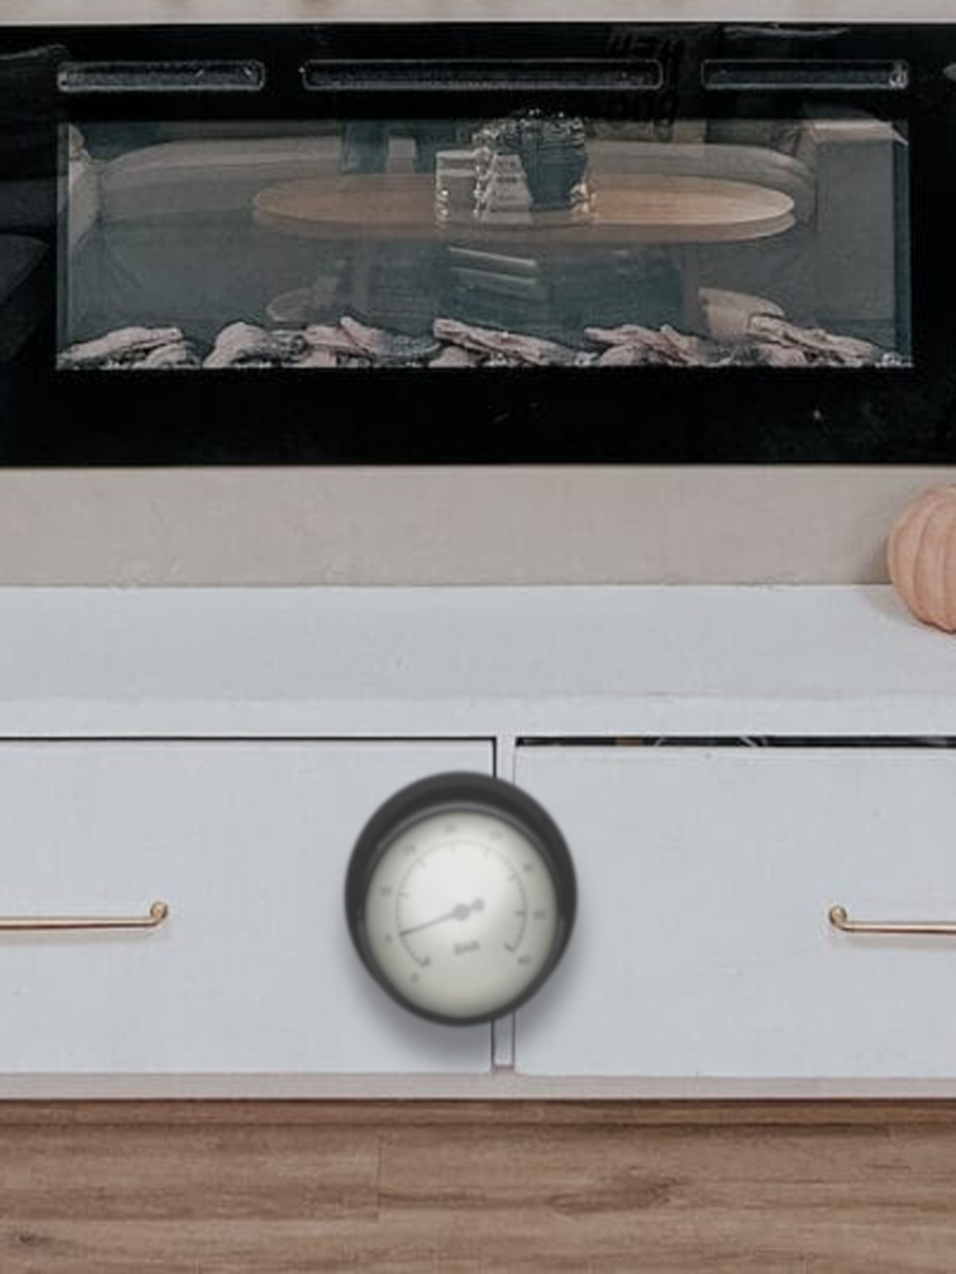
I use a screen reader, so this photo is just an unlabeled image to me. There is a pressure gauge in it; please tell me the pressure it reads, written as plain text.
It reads 5 bar
